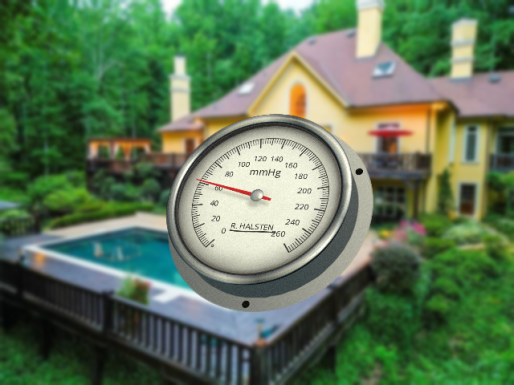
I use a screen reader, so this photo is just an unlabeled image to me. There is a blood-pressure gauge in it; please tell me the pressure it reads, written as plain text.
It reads 60 mmHg
